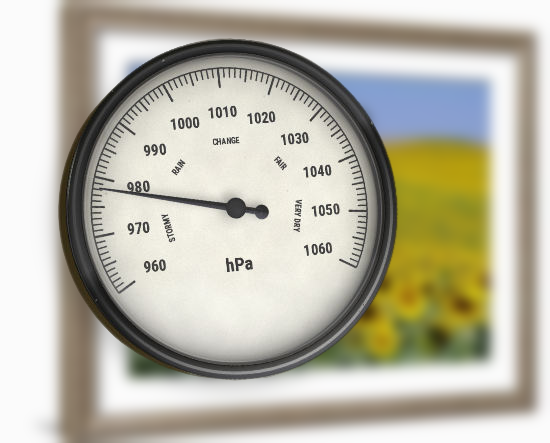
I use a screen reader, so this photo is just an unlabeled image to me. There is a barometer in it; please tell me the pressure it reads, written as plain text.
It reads 978 hPa
